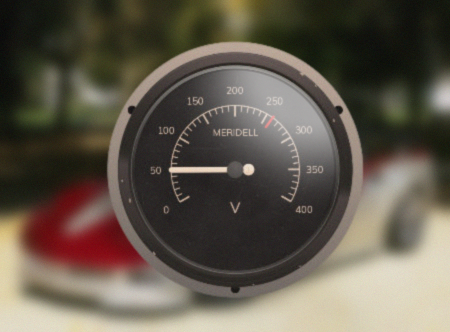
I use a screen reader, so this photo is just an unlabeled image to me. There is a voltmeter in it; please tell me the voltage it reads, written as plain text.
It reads 50 V
